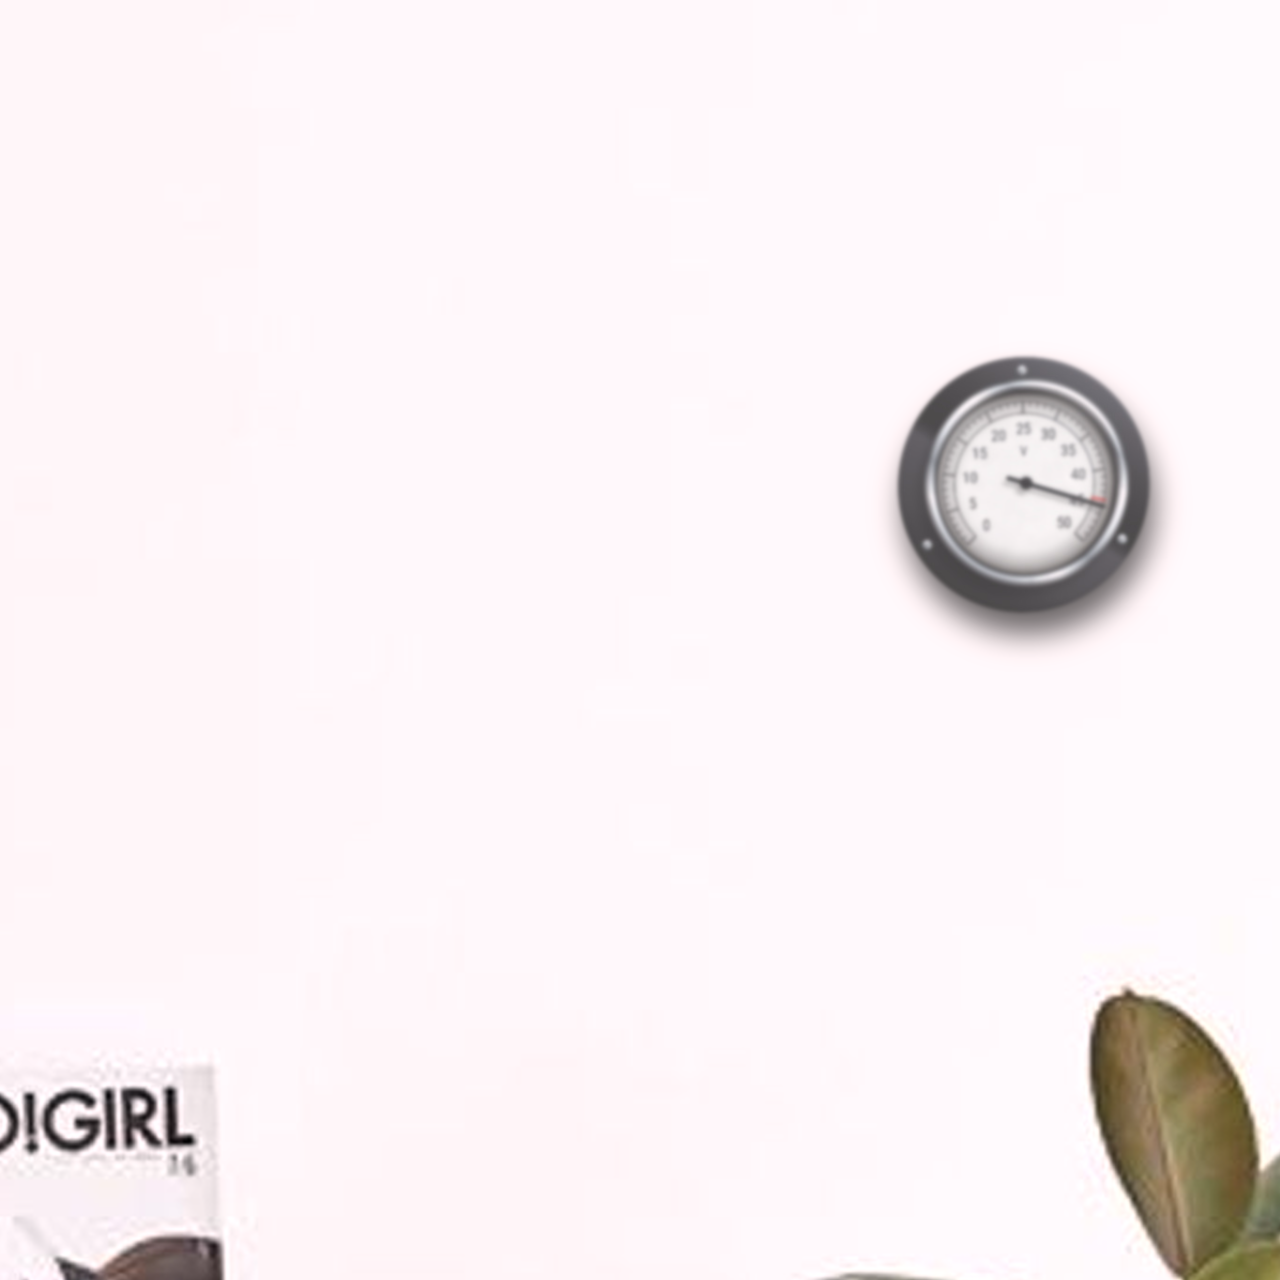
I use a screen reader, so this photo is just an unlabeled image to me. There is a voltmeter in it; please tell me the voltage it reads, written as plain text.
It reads 45 V
